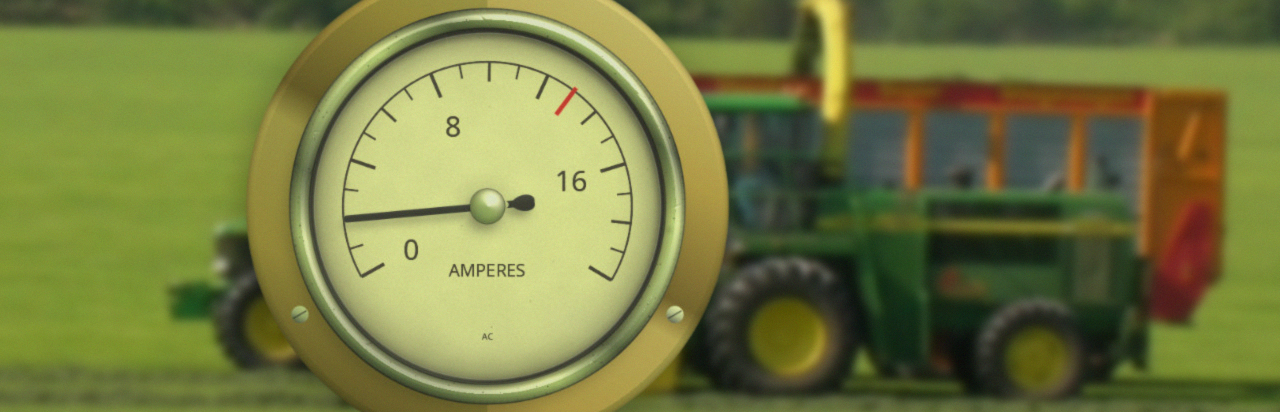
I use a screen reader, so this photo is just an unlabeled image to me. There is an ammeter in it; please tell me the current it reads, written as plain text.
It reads 2 A
